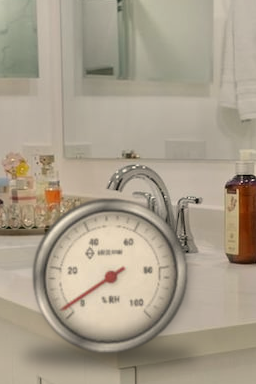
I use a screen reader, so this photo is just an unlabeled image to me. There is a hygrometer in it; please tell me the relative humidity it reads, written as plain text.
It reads 4 %
